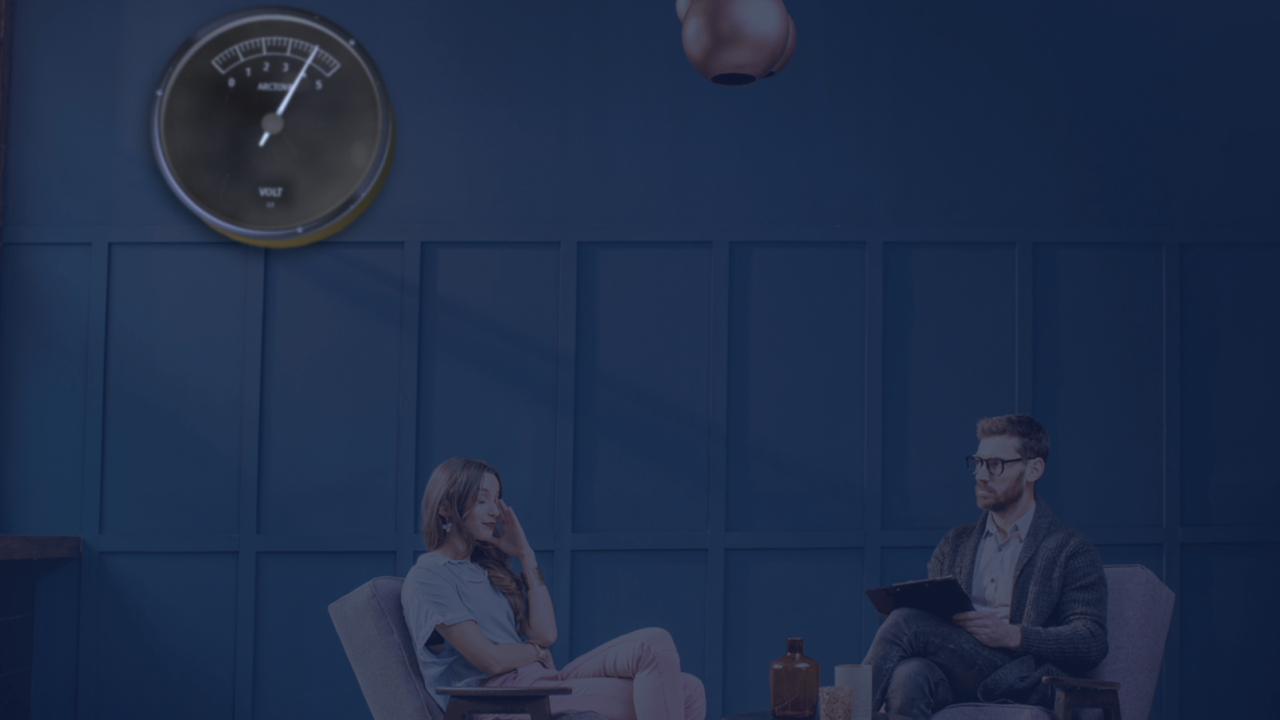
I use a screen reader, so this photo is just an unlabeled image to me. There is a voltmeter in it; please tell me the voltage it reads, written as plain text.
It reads 4 V
